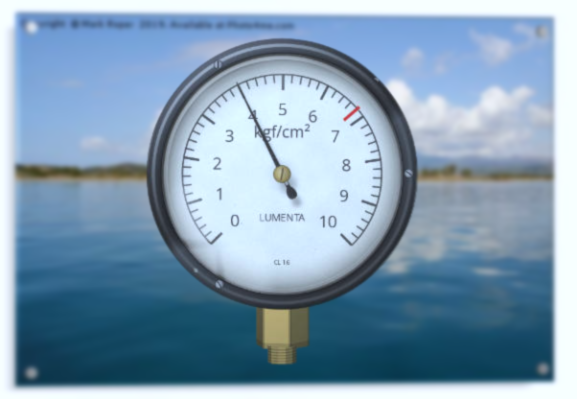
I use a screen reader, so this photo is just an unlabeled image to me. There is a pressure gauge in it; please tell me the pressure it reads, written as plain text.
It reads 4 kg/cm²
